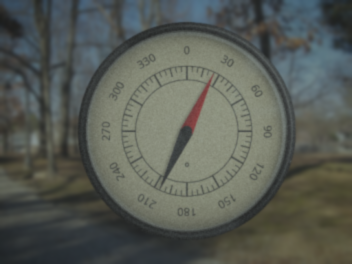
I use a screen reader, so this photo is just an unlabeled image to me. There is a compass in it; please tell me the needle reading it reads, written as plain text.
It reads 25 °
